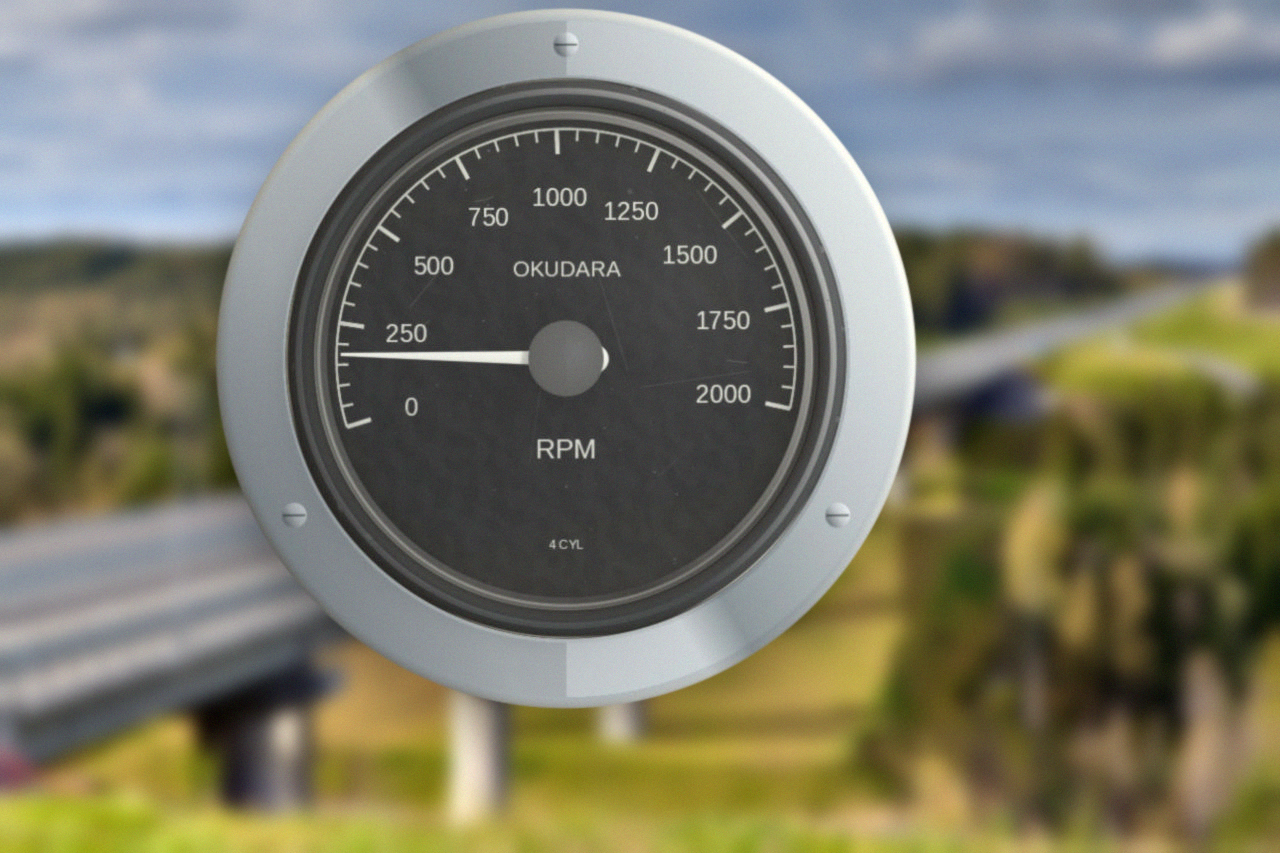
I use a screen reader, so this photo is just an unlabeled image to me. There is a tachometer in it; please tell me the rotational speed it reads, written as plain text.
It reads 175 rpm
